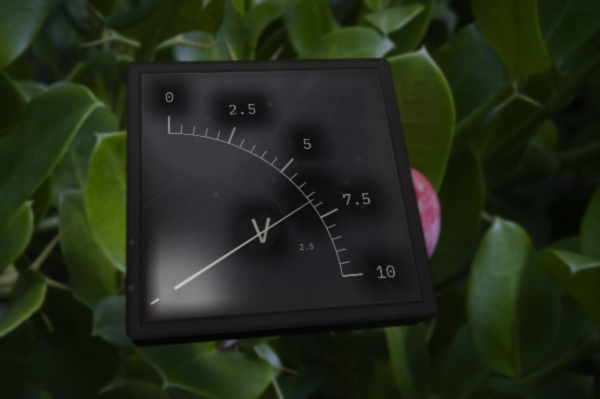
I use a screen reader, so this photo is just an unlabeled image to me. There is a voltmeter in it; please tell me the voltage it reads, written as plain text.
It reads 6.75 V
